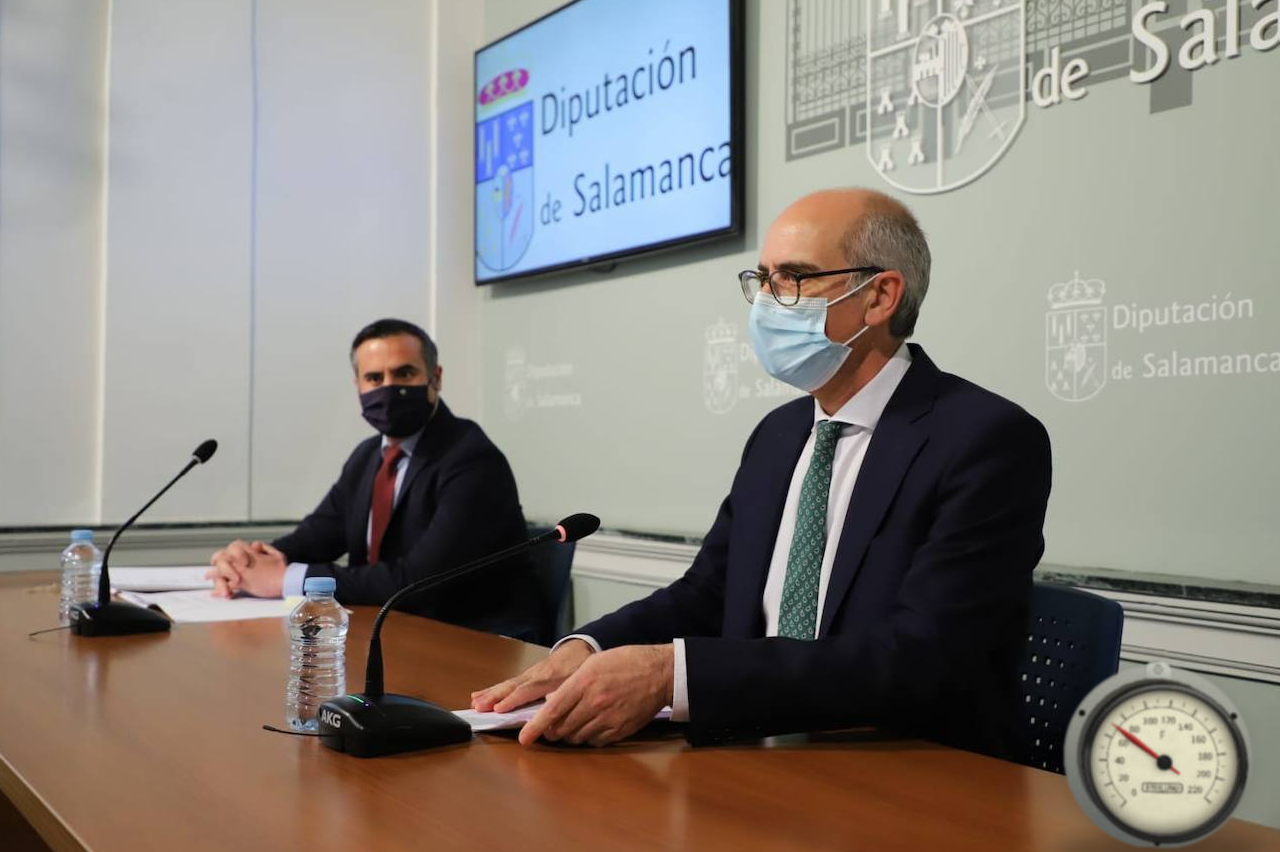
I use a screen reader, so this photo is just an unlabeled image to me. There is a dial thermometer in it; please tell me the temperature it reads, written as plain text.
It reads 70 °F
